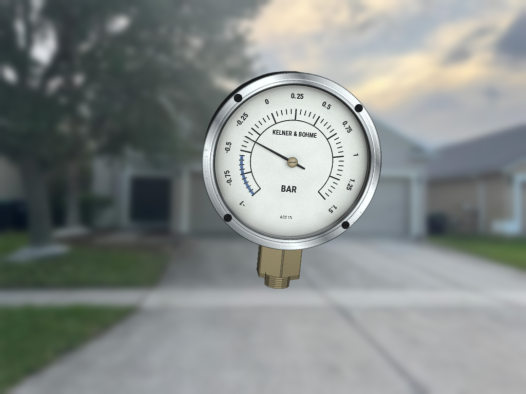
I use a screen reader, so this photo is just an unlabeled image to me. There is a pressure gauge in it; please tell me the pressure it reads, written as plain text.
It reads -0.35 bar
